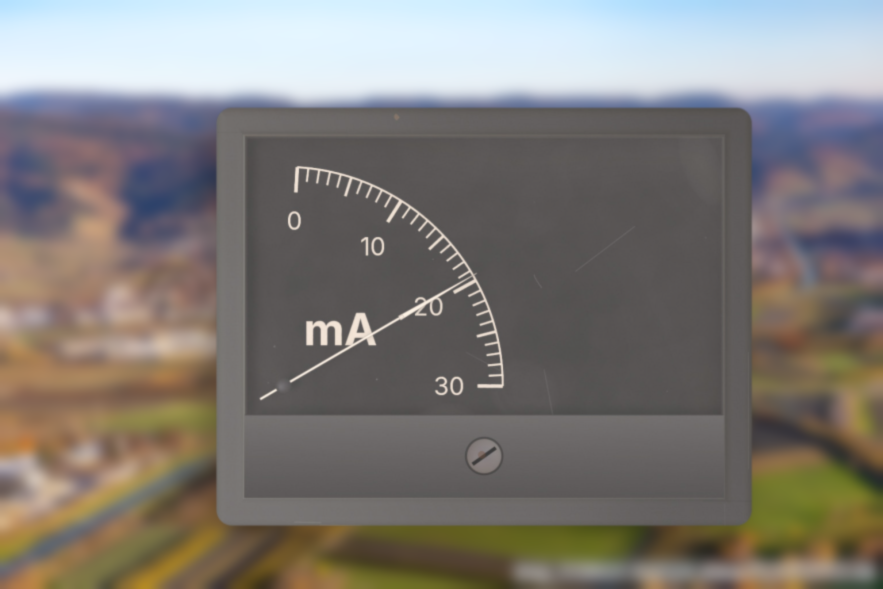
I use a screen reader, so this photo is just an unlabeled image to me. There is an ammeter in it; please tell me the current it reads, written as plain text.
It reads 19.5 mA
